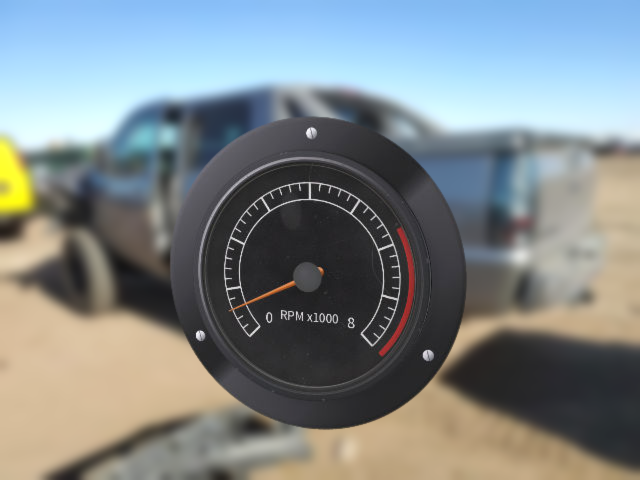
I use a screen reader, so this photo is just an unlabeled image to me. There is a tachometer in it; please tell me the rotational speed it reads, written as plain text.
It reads 600 rpm
